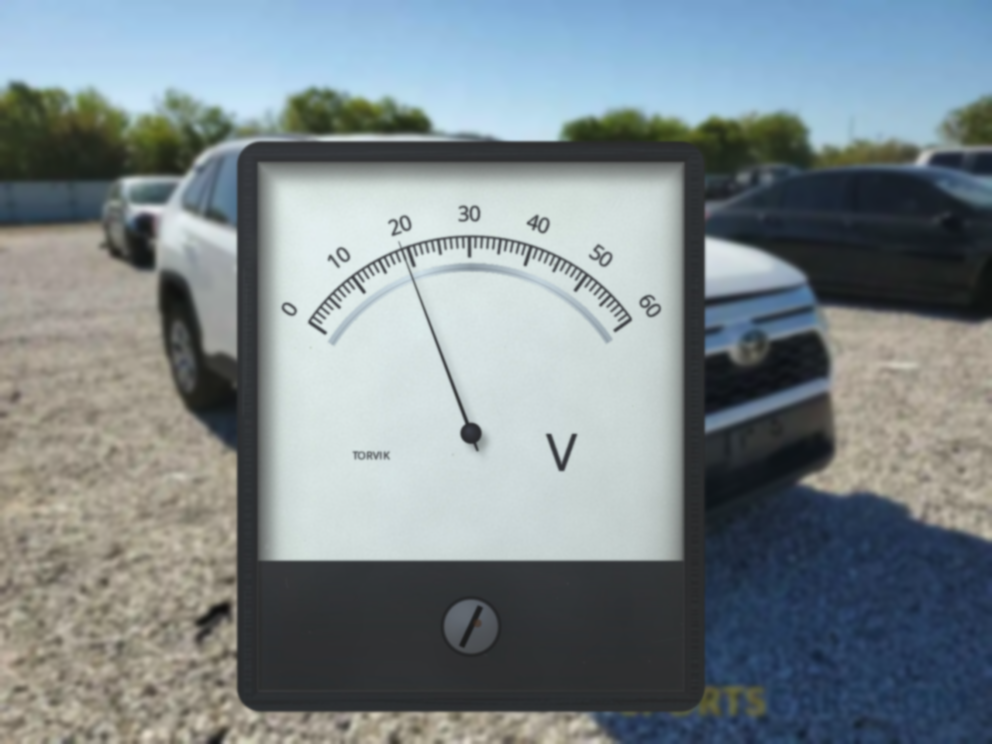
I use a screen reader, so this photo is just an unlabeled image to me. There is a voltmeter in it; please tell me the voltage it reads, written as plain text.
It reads 19 V
